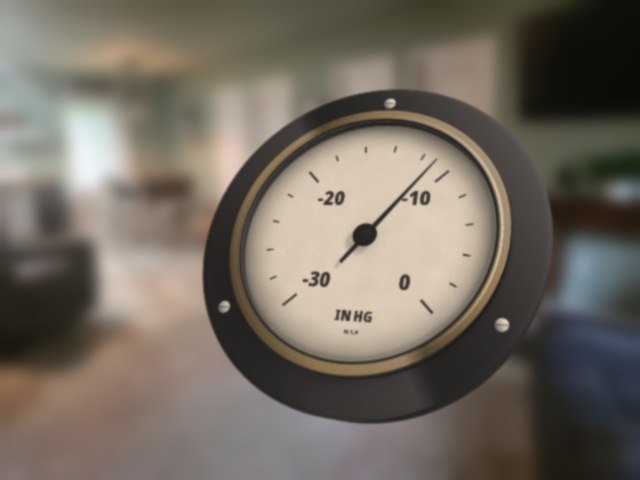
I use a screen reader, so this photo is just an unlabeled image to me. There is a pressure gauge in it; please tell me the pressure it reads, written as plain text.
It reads -11 inHg
